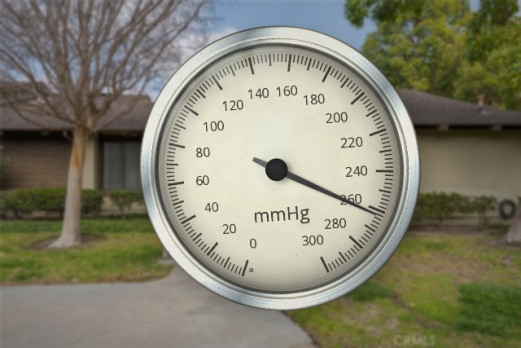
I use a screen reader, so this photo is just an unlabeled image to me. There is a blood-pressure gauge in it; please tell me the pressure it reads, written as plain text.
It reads 262 mmHg
